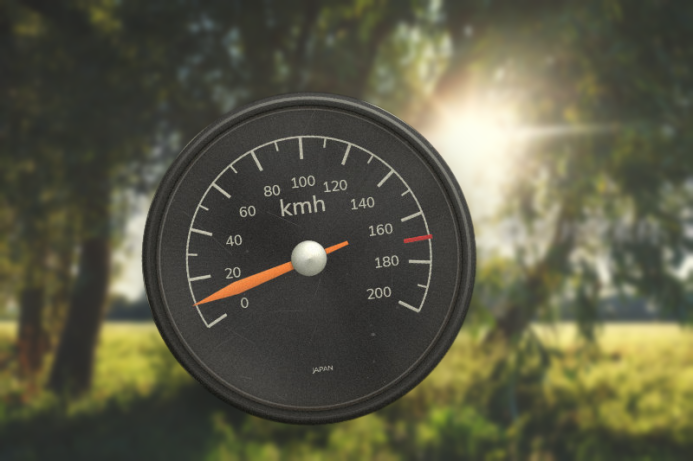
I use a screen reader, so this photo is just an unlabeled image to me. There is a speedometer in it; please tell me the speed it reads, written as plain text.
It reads 10 km/h
